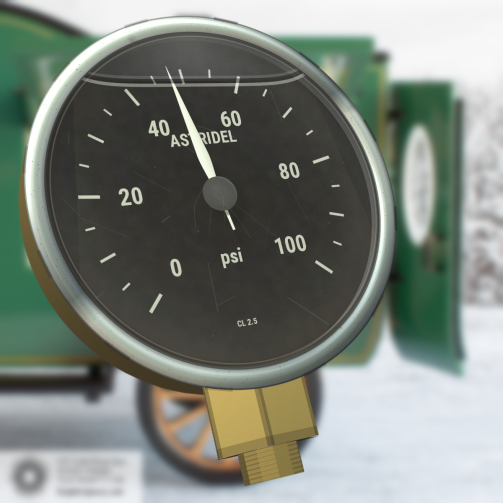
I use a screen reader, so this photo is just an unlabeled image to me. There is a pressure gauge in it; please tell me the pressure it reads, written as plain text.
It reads 47.5 psi
